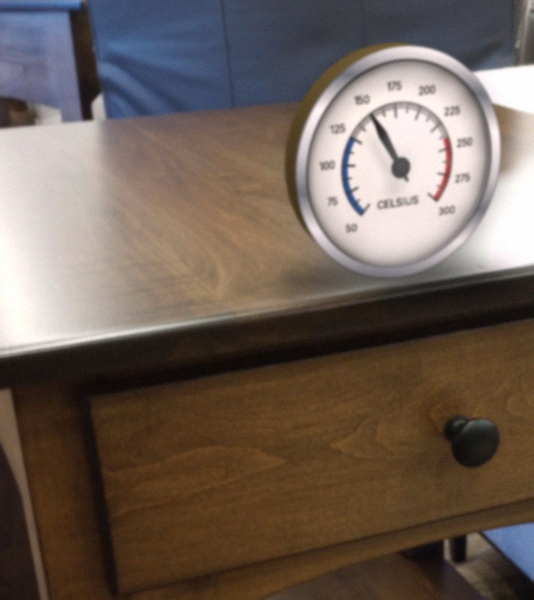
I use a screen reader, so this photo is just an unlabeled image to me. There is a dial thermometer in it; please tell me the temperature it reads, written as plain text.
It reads 150 °C
